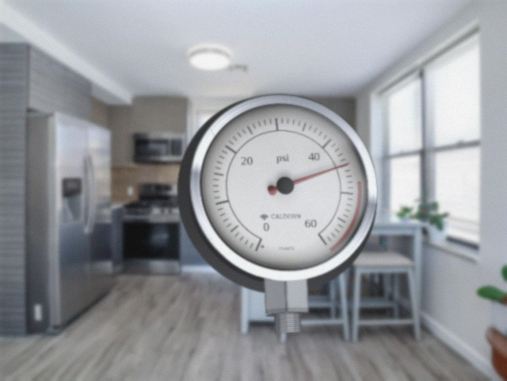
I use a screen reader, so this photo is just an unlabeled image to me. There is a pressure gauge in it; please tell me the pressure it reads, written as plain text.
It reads 45 psi
